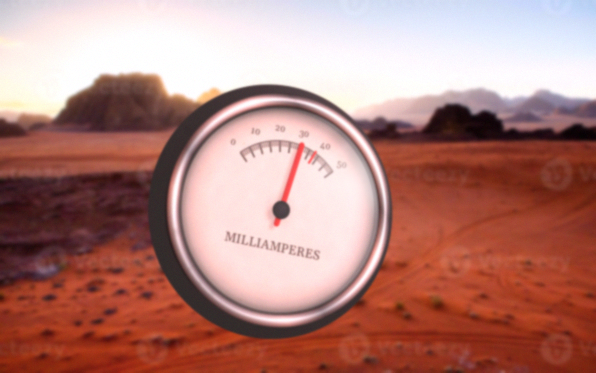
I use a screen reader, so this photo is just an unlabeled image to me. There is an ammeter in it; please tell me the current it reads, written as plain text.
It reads 30 mA
